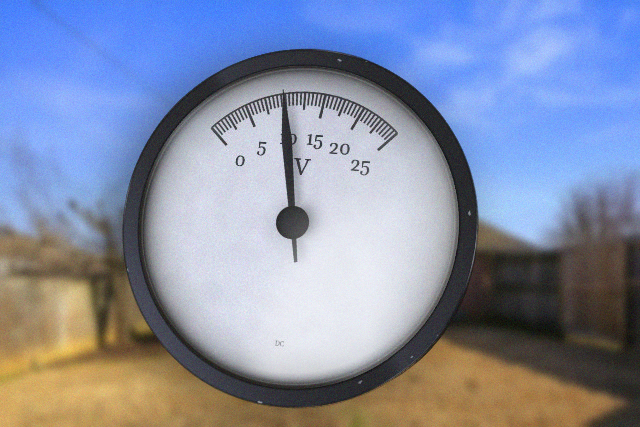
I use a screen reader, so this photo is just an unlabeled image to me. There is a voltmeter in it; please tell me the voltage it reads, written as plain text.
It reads 10 V
